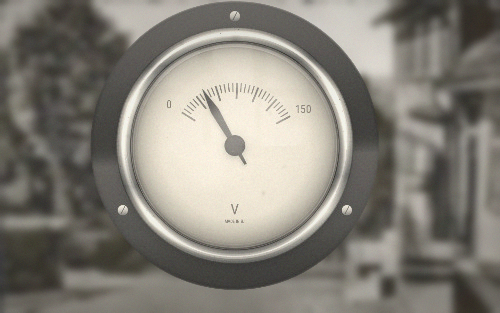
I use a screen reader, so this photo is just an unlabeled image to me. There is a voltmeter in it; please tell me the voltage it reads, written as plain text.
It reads 35 V
